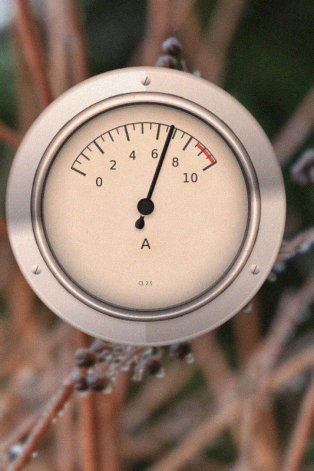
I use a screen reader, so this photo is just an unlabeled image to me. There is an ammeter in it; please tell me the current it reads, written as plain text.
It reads 6.75 A
